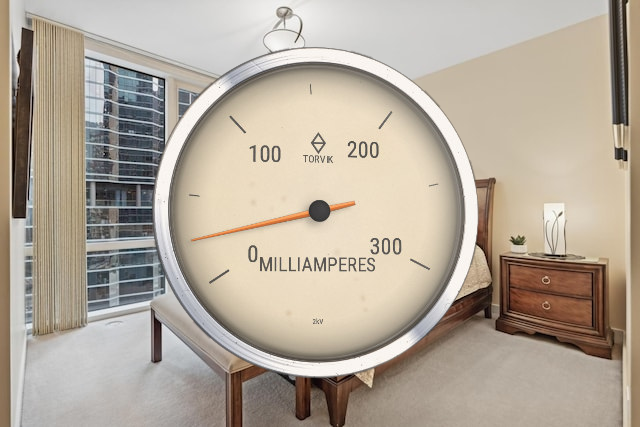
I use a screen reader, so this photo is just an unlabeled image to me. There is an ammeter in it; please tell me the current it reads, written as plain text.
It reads 25 mA
